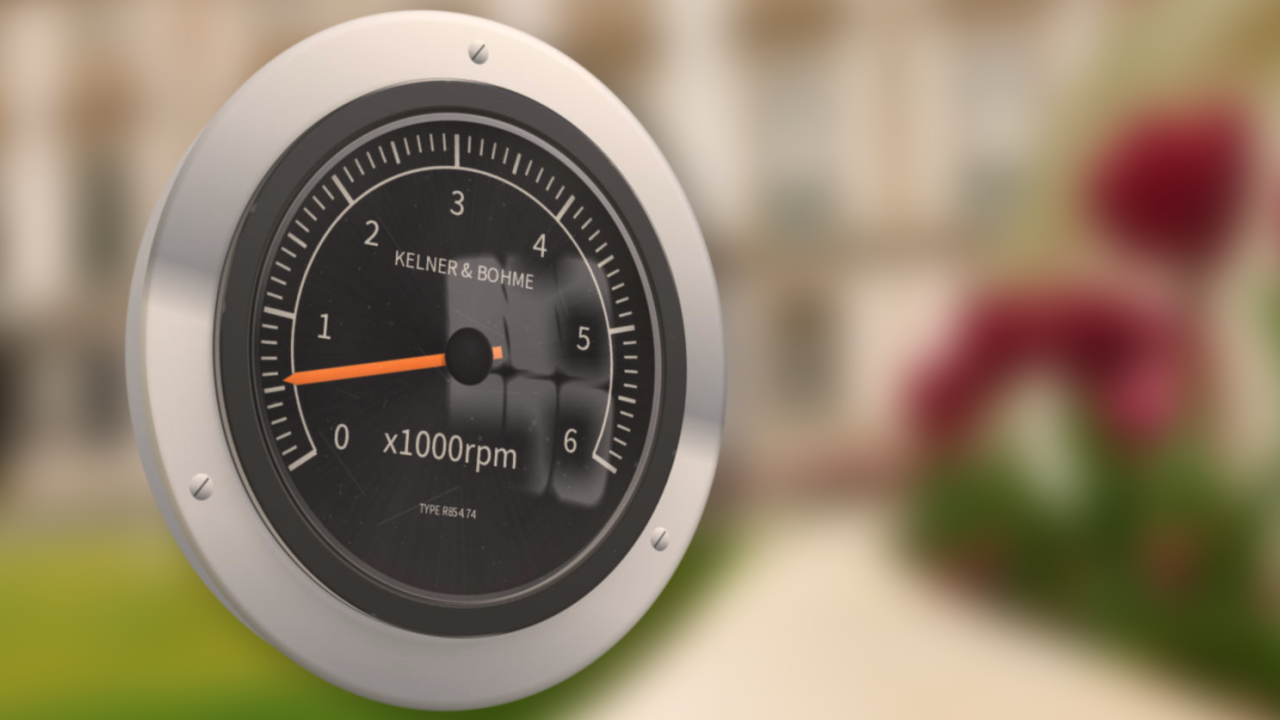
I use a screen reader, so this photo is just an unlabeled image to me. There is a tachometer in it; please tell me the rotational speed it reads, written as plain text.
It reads 550 rpm
